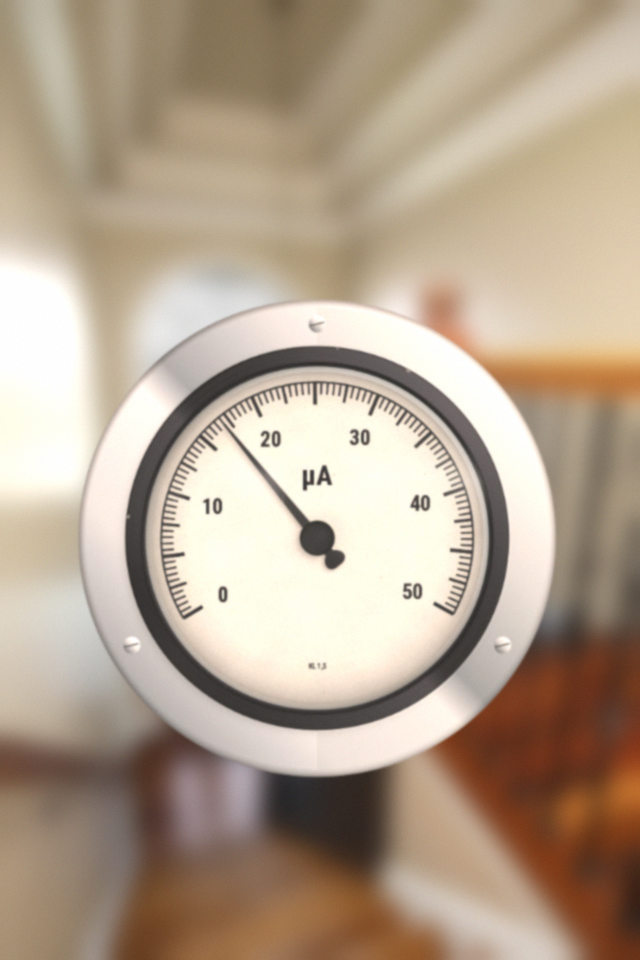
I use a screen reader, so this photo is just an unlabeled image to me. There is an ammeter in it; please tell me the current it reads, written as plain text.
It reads 17 µA
